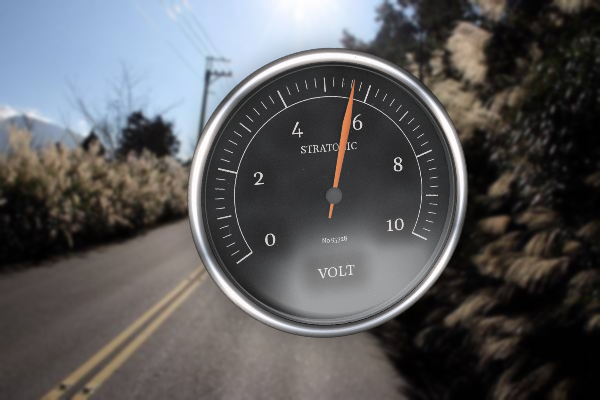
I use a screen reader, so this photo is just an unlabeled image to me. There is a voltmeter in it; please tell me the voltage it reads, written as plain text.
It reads 5.6 V
